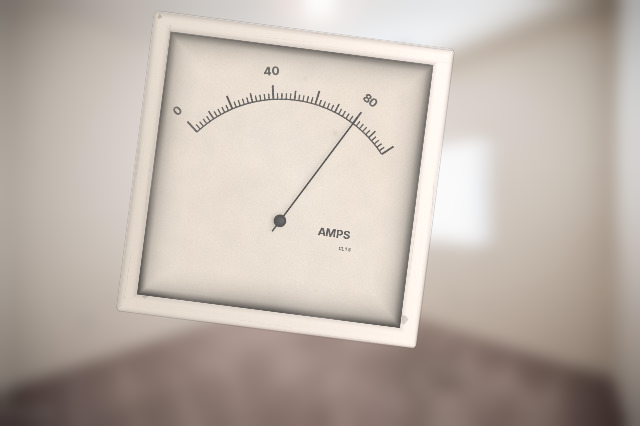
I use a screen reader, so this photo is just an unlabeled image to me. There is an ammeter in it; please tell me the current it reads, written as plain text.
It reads 80 A
